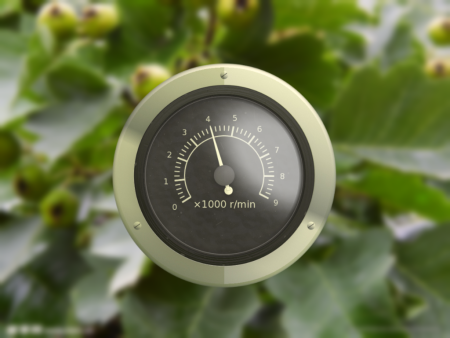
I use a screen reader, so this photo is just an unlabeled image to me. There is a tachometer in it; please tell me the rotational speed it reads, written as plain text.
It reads 4000 rpm
